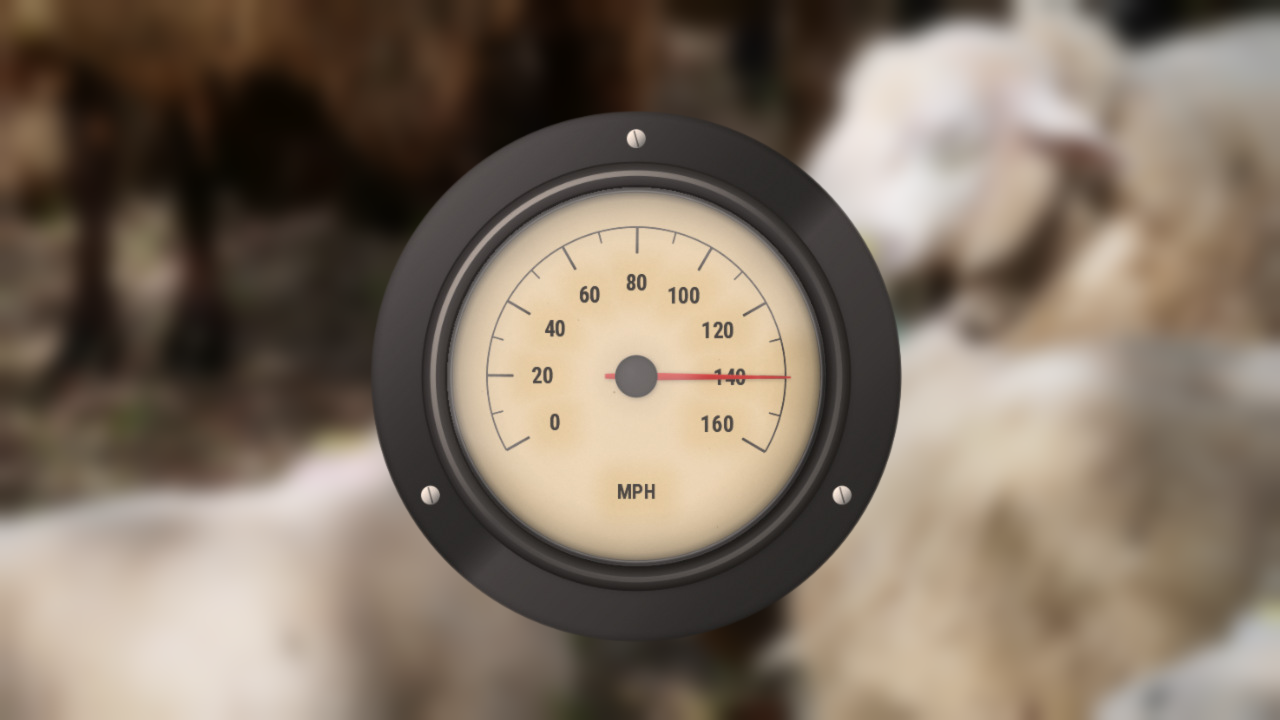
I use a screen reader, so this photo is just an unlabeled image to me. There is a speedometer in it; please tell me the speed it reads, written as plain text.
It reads 140 mph
